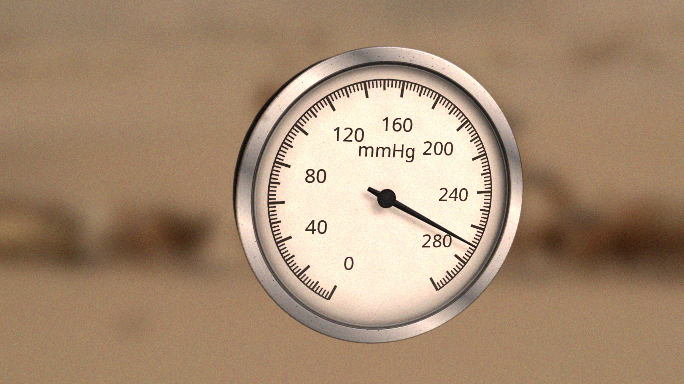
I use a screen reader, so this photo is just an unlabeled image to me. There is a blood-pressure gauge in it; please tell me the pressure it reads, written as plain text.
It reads 270 mmHg
